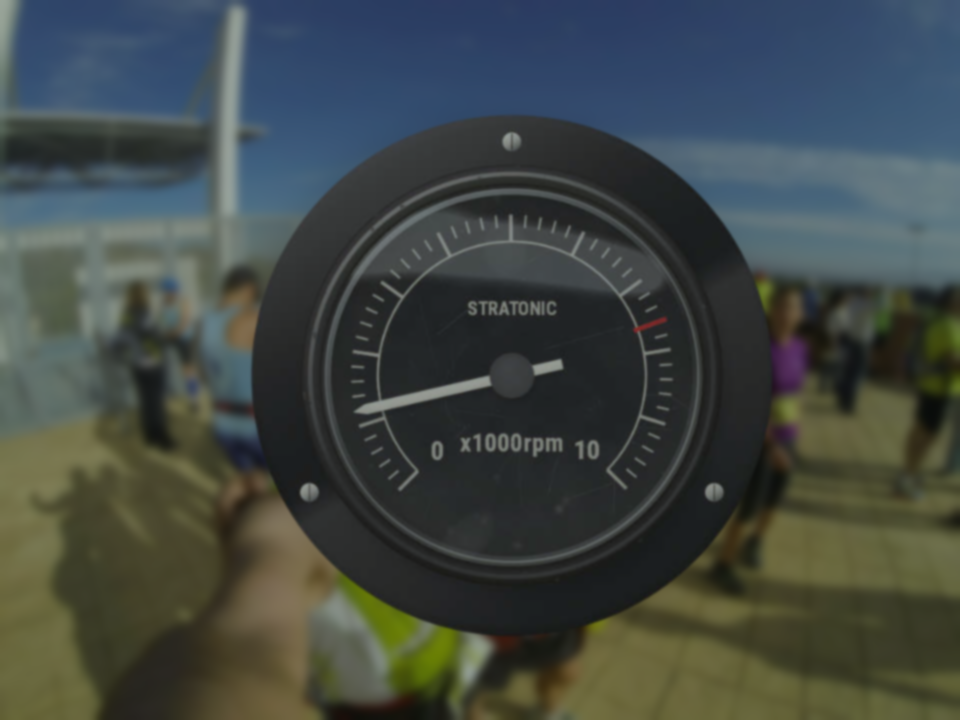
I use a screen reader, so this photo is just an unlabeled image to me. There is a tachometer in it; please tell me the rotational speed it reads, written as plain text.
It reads 1200 rpm
